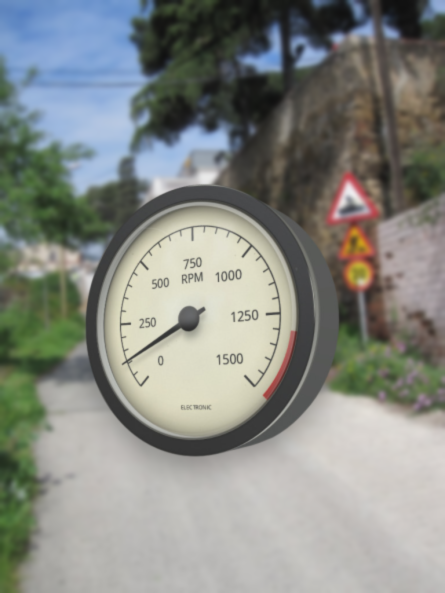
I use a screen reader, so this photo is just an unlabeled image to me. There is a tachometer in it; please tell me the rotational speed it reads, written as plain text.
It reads 100 rpm
